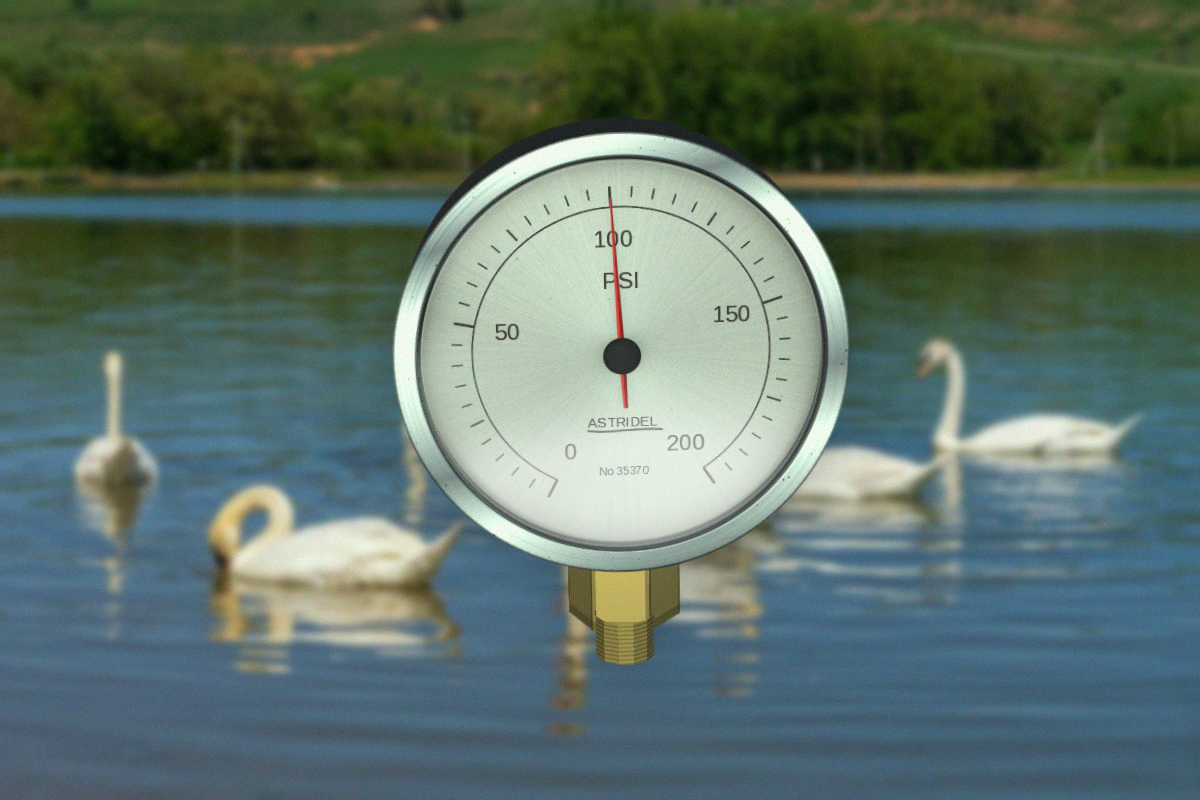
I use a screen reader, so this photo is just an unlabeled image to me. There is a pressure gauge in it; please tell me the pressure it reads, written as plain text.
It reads 100 psi
